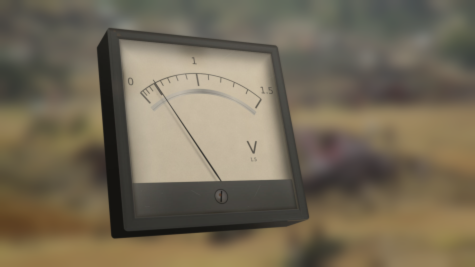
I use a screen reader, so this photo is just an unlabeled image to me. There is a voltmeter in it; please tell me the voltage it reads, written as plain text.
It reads 0.5 V
